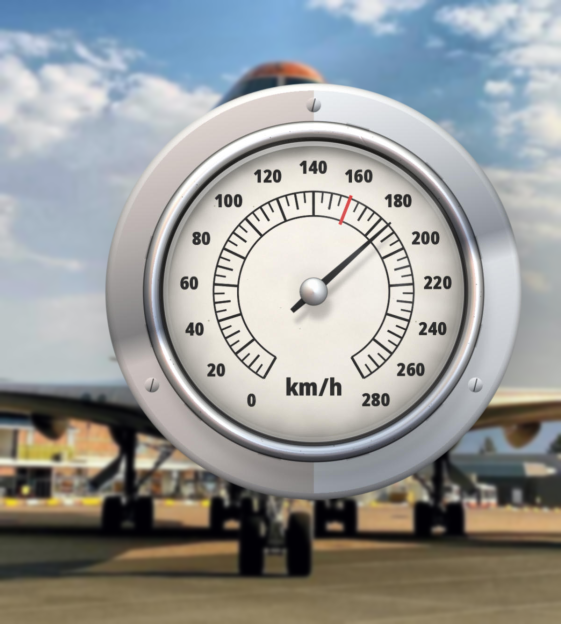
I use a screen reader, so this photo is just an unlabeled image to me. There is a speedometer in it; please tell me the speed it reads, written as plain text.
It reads 185 km/h
